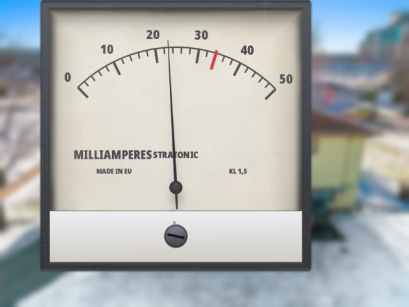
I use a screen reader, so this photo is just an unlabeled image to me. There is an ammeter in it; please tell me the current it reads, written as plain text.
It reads 23 mA
